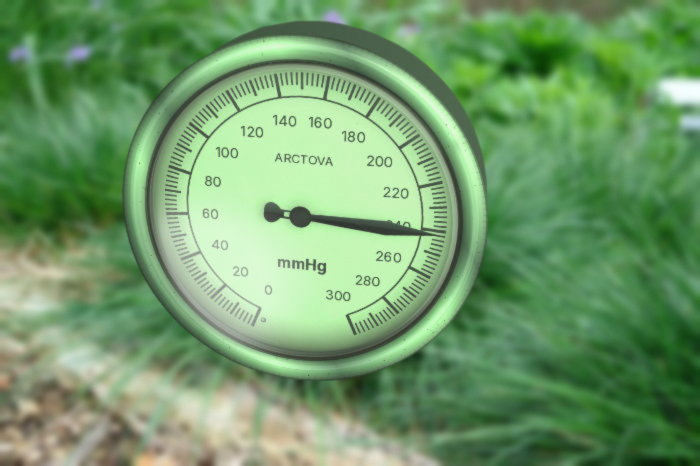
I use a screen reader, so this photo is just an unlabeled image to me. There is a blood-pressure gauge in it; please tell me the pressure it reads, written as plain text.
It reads 240 mmHg
